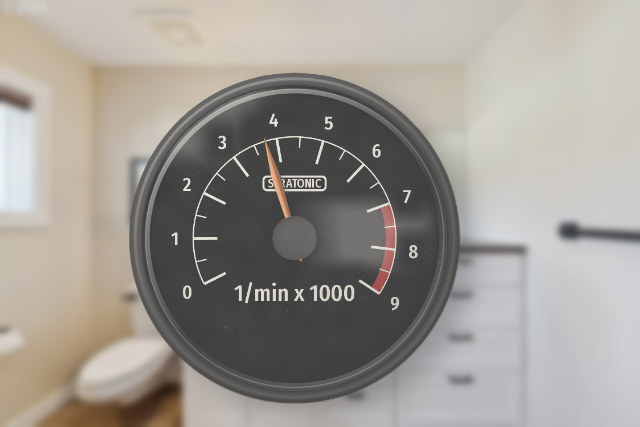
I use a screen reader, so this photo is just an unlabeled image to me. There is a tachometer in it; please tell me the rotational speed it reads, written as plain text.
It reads 3750 rpm
